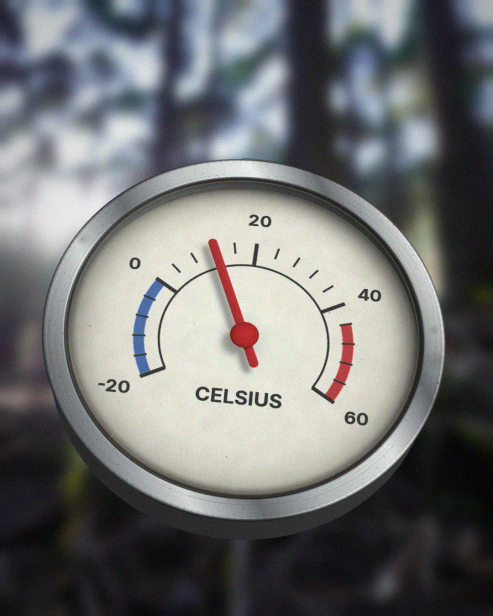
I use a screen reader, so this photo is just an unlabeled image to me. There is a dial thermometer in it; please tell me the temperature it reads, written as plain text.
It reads 12 °C
